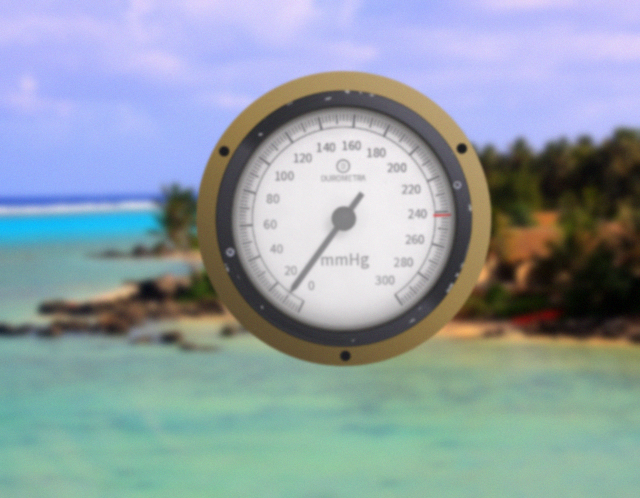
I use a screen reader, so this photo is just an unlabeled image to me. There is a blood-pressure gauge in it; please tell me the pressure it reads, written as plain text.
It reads 10 mmHg
